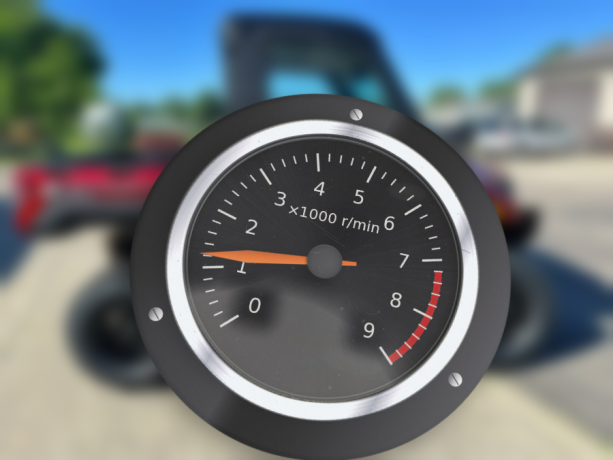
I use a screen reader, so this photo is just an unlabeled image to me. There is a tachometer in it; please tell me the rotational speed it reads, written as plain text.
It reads 1200 rpm
